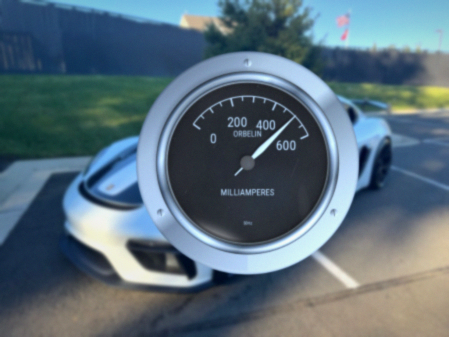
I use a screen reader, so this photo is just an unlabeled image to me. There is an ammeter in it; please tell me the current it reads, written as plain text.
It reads 500 mA
